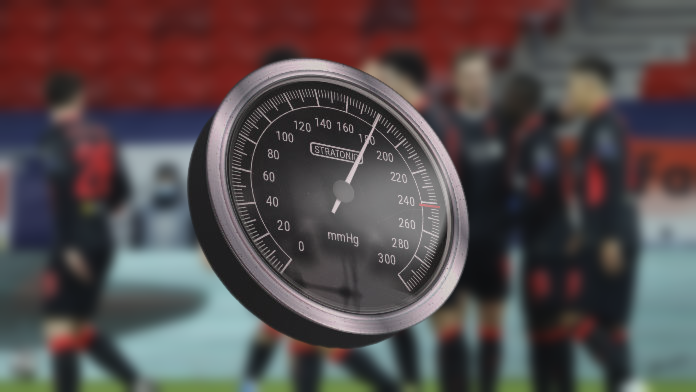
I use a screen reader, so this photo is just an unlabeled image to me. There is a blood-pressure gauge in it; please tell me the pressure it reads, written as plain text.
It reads 180 mmHg
